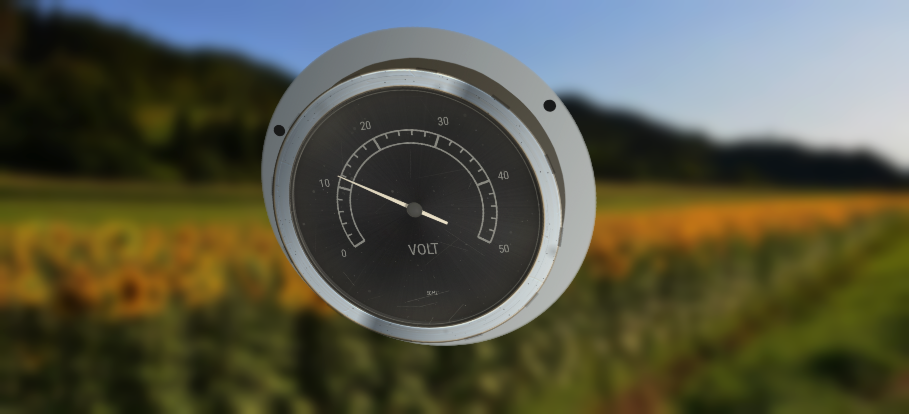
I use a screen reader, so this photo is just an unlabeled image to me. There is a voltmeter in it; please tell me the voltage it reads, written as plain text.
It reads 12 V
